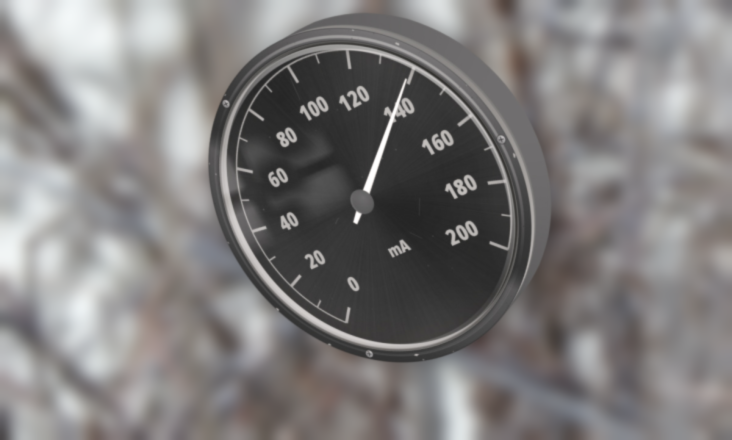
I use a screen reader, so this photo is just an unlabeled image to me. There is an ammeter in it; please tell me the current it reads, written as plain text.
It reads 140 mA
